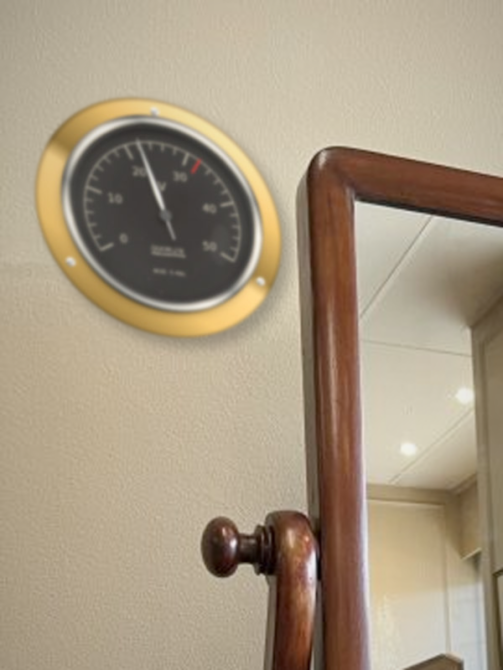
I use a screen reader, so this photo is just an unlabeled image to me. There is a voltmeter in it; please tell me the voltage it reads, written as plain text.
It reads 22 V
